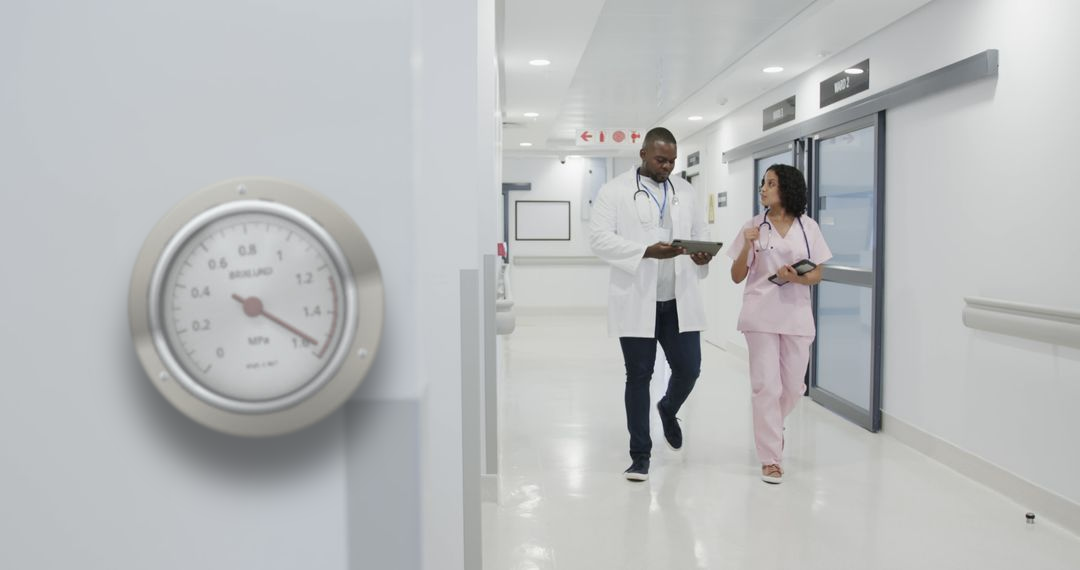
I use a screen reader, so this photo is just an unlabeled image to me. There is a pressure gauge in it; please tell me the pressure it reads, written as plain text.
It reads 1.55 MPa
